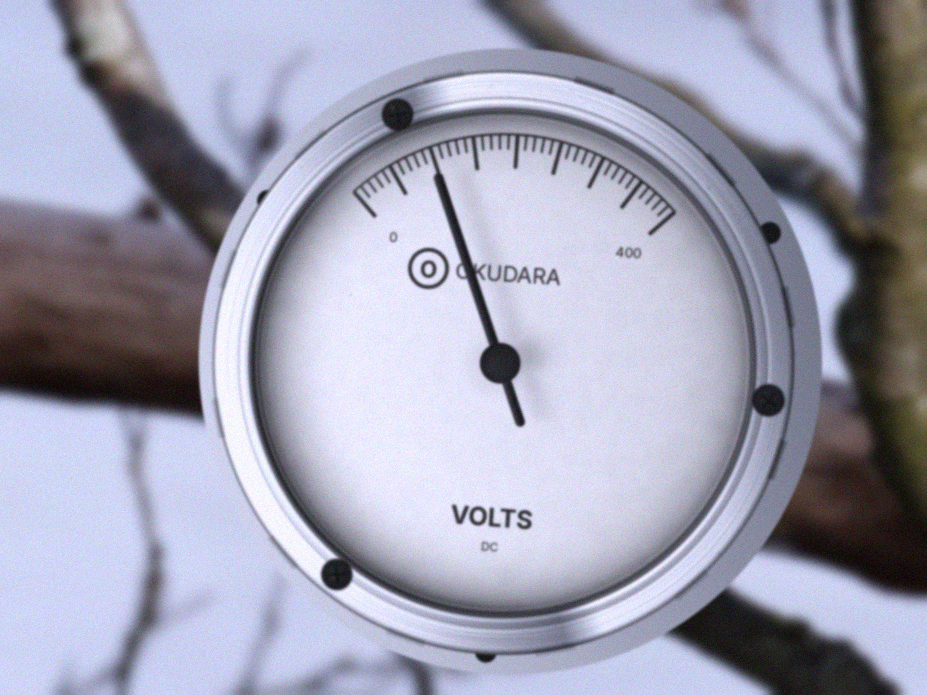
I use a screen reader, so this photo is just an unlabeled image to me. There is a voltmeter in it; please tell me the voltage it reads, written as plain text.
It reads 100 V
